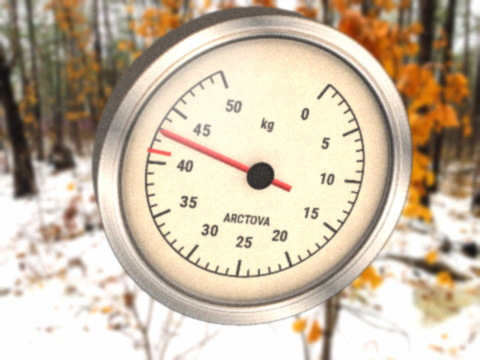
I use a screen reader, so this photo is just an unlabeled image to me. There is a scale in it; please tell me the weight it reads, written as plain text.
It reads 43 kg
